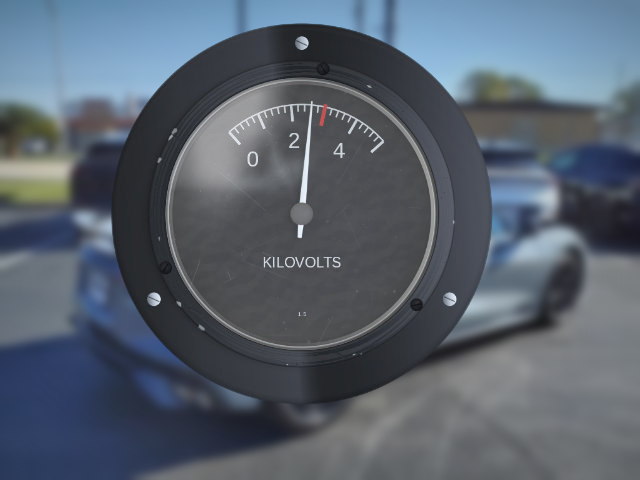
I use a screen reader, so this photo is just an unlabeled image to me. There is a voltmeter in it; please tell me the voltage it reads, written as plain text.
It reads 2.6 kV
